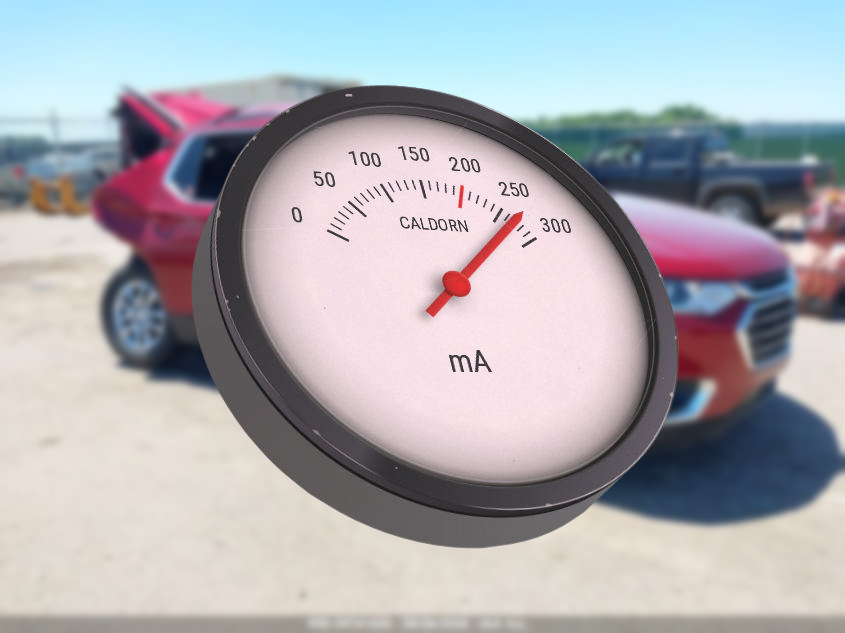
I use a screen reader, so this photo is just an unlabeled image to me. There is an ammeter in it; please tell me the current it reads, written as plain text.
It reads 270 mA
